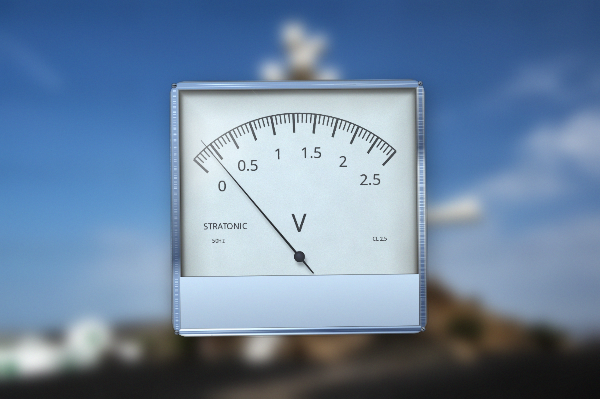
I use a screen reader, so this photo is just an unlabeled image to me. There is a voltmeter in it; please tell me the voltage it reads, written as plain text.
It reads 0.2 V
